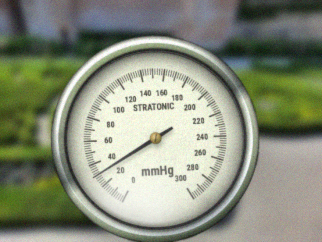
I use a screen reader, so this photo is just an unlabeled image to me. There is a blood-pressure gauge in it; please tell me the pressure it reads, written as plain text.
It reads 30 mmHg
